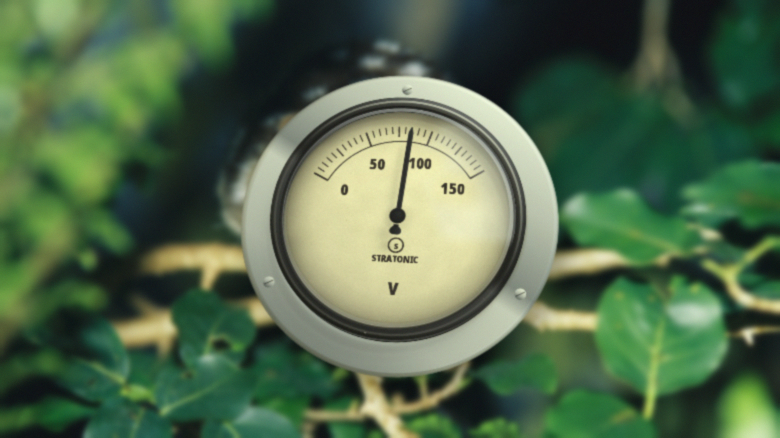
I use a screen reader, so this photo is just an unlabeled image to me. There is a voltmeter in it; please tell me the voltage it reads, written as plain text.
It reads 85 V
